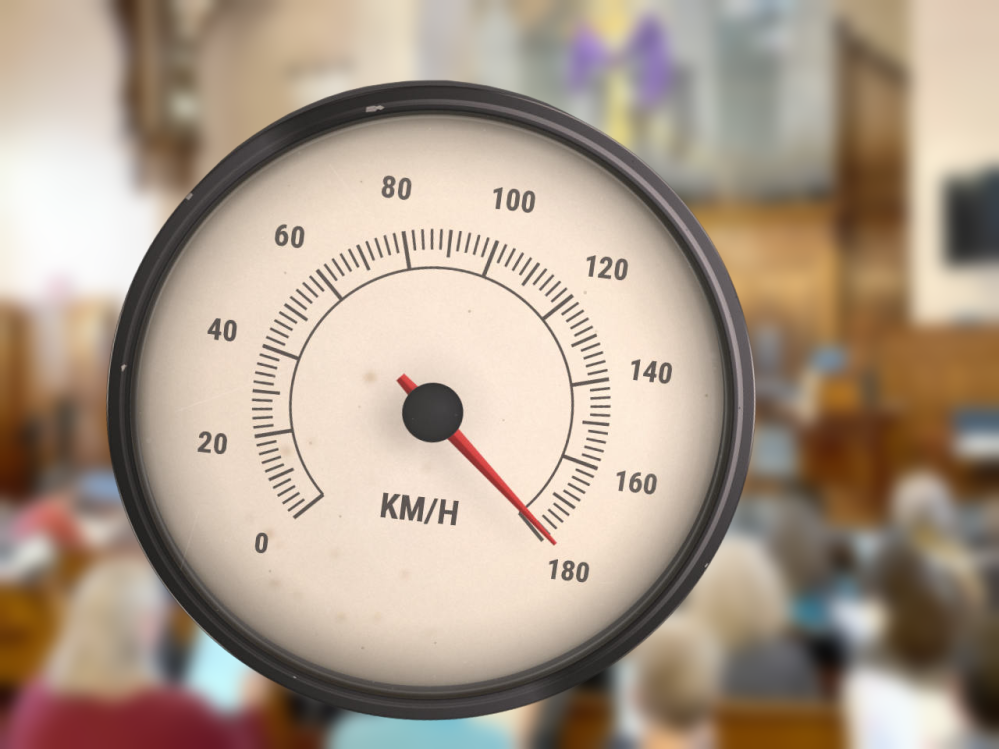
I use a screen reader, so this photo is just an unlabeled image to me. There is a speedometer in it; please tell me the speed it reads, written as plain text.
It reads 178 km/h
